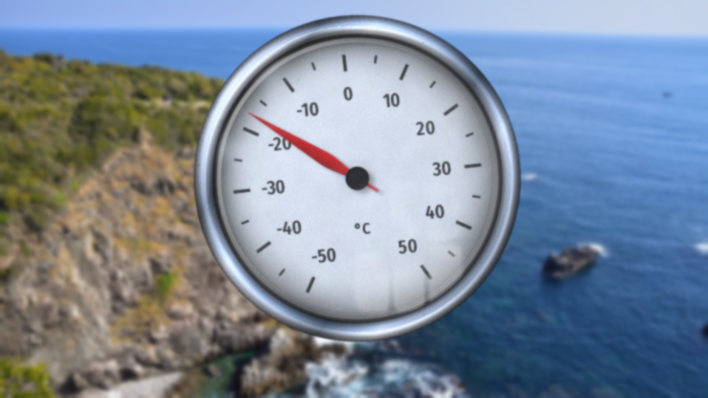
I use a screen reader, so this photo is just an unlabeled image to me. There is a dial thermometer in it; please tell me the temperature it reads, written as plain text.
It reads -17.5 °C
